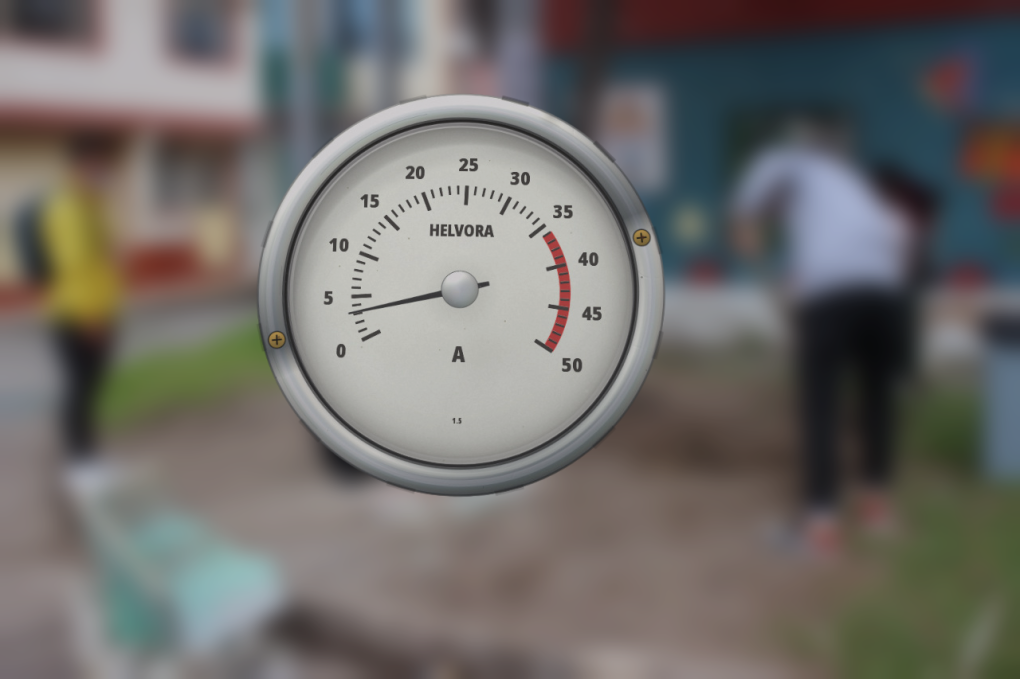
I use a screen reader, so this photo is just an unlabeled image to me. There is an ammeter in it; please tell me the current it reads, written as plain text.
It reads 3 A
